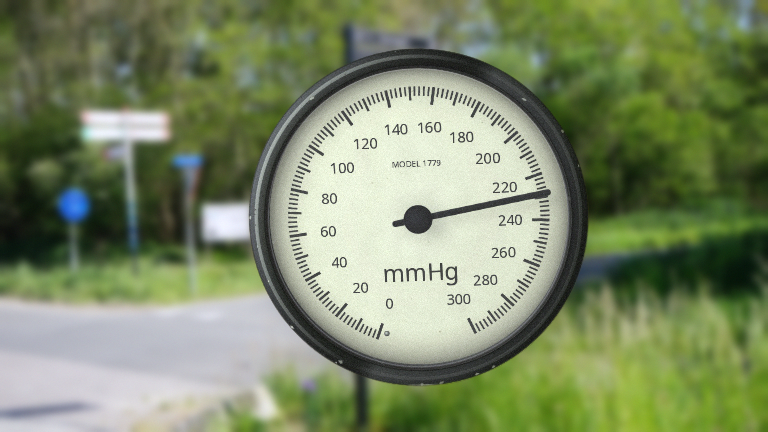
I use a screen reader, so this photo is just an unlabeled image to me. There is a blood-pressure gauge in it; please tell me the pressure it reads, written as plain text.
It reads 228 mmHg
